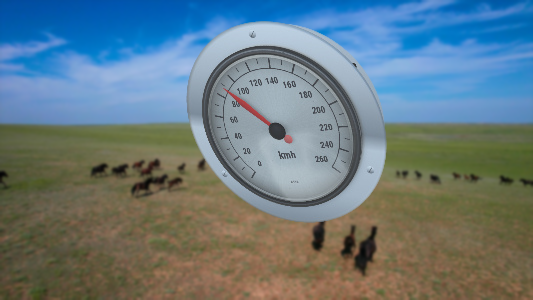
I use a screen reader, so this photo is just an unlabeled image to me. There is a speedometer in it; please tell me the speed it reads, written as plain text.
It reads 90 km/h
